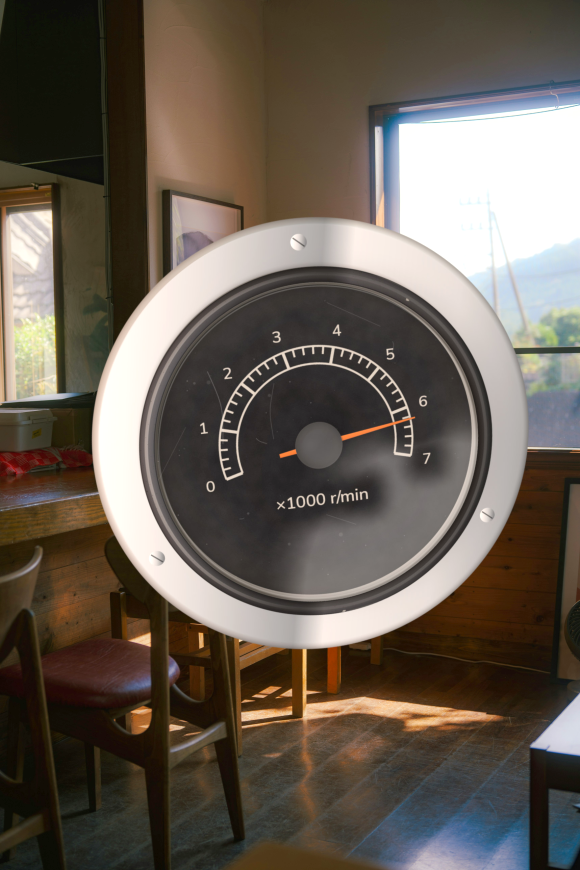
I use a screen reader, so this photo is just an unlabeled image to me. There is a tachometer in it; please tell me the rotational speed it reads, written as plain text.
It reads 6200 rpm
